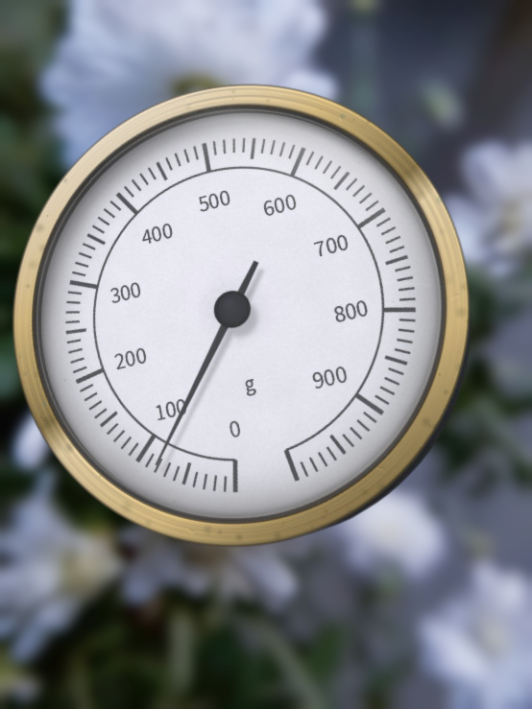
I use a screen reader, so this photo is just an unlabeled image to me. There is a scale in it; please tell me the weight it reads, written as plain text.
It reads 80 g
